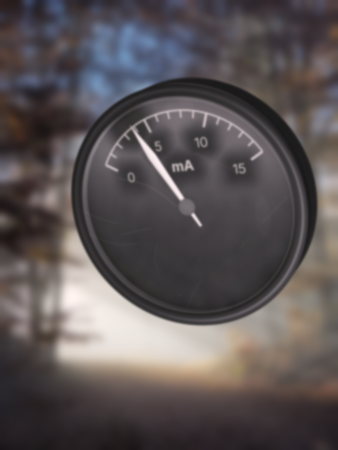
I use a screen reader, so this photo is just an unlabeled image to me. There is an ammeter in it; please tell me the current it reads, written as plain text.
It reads 4 mA
